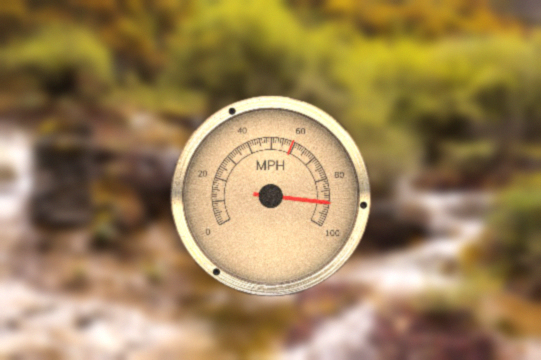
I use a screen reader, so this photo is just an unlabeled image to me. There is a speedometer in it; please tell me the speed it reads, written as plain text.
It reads 90 mph
